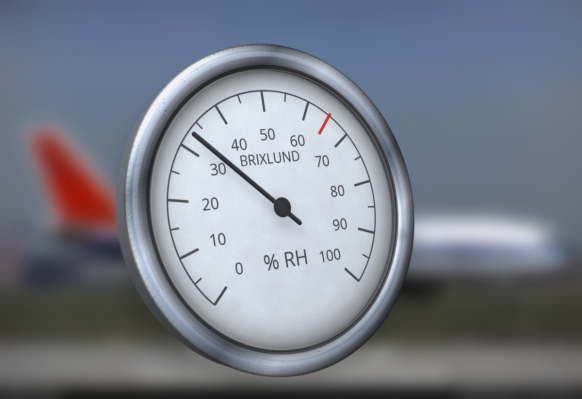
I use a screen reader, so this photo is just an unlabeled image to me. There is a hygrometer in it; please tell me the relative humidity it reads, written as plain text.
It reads 32.5 %
